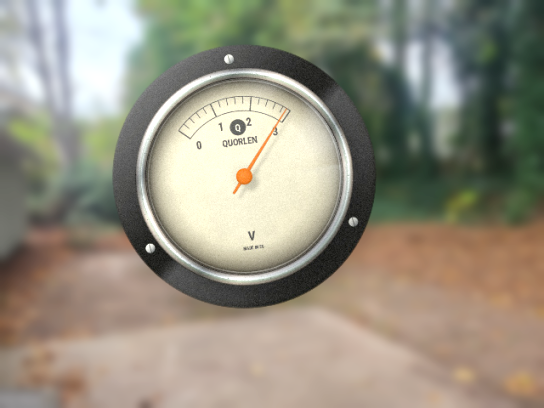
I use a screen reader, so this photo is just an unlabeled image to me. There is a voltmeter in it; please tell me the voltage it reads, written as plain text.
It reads 2.9 V
